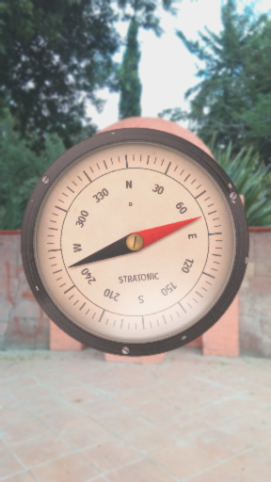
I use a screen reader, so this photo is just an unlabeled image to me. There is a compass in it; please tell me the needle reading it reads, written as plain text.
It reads 75 °
